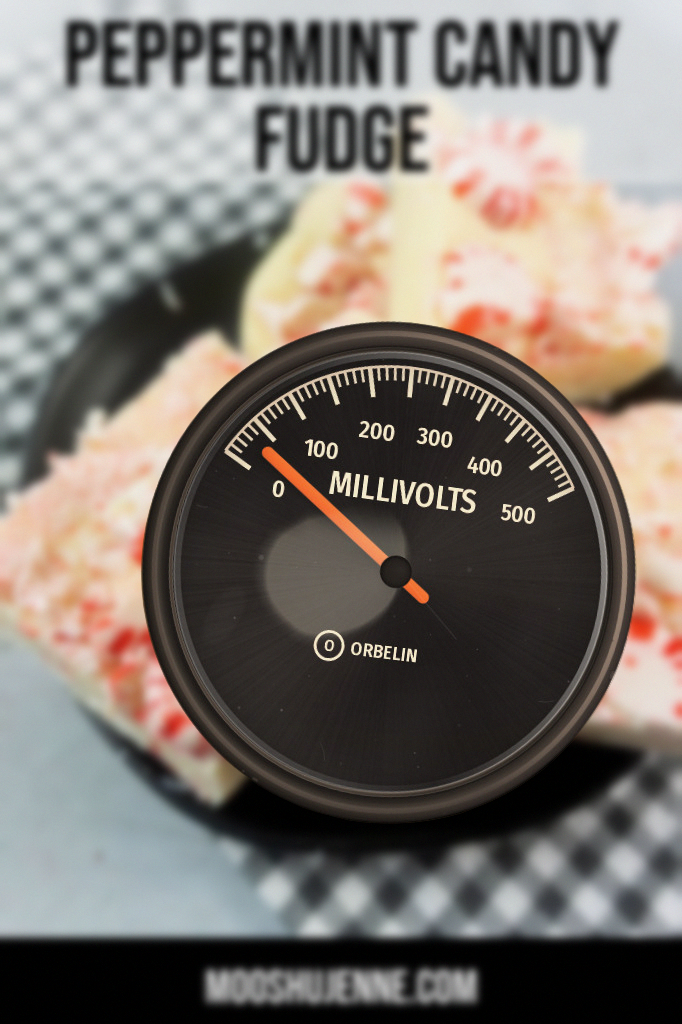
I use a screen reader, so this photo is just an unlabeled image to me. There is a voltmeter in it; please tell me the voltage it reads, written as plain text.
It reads 30 mV
